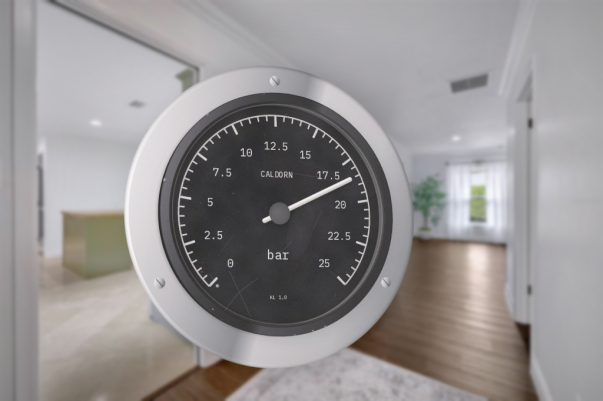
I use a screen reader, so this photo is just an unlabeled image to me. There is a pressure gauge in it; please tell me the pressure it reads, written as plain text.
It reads 18.5 bar
